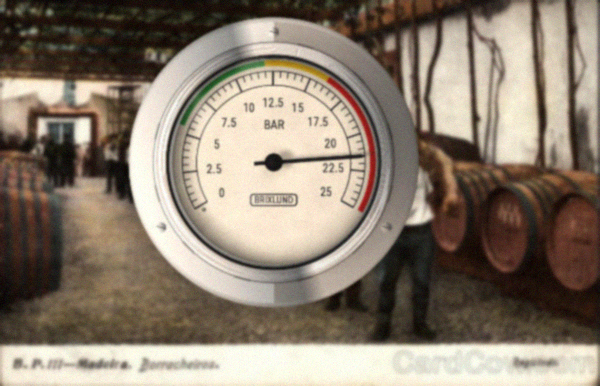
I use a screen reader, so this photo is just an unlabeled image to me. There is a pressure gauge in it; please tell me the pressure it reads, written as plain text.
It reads 21.5 bar
